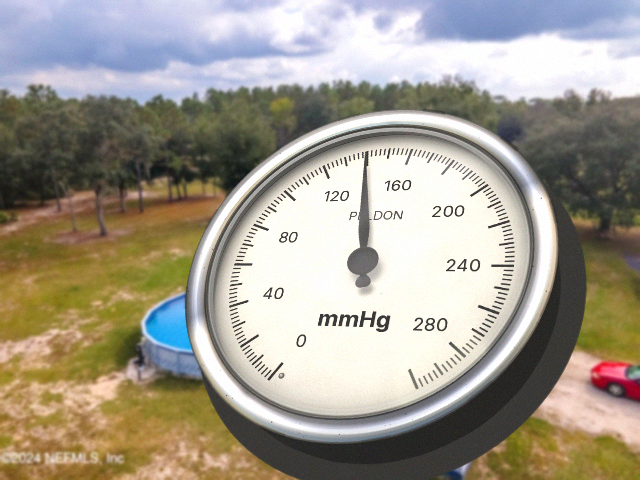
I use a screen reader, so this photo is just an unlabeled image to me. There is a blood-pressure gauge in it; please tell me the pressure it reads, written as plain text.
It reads 140 mmHg
